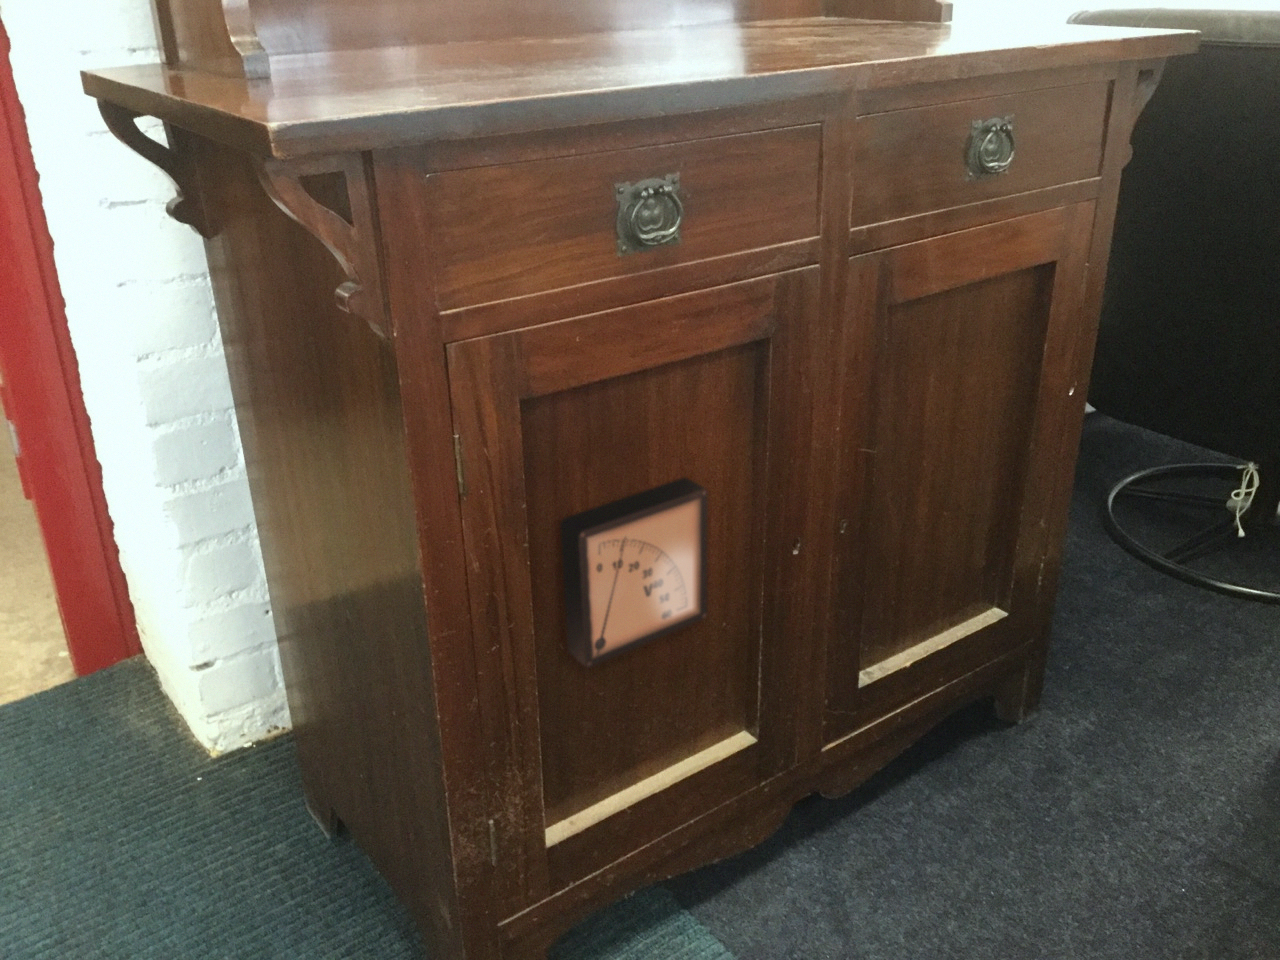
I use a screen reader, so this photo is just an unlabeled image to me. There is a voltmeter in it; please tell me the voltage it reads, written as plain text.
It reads 10 V
